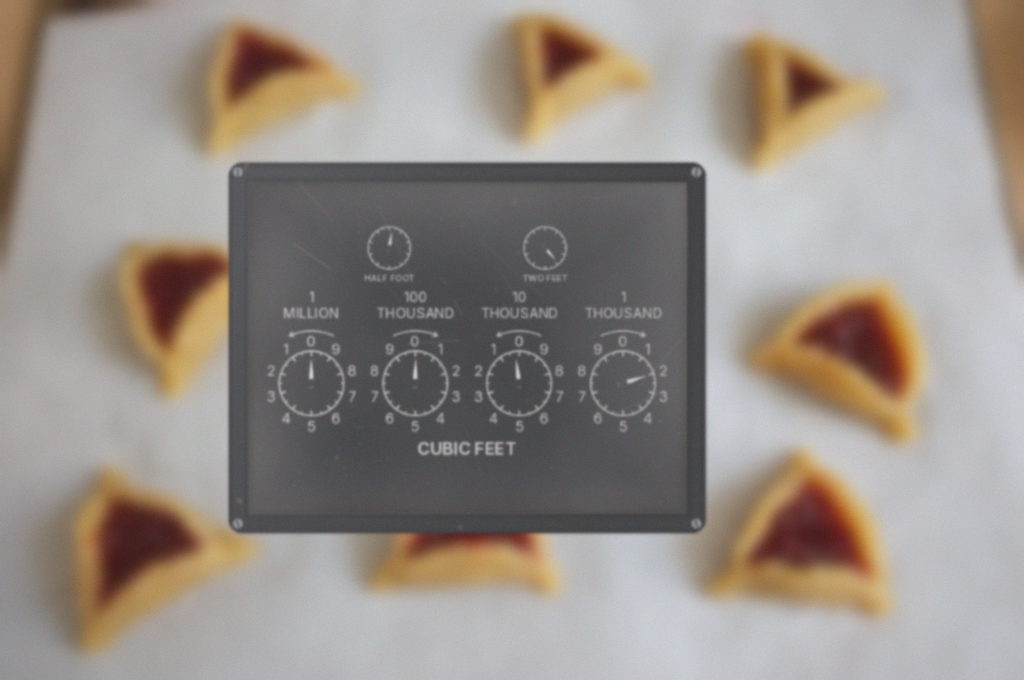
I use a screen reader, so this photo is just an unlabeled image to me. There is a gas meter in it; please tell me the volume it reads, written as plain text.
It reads 200 ft³
